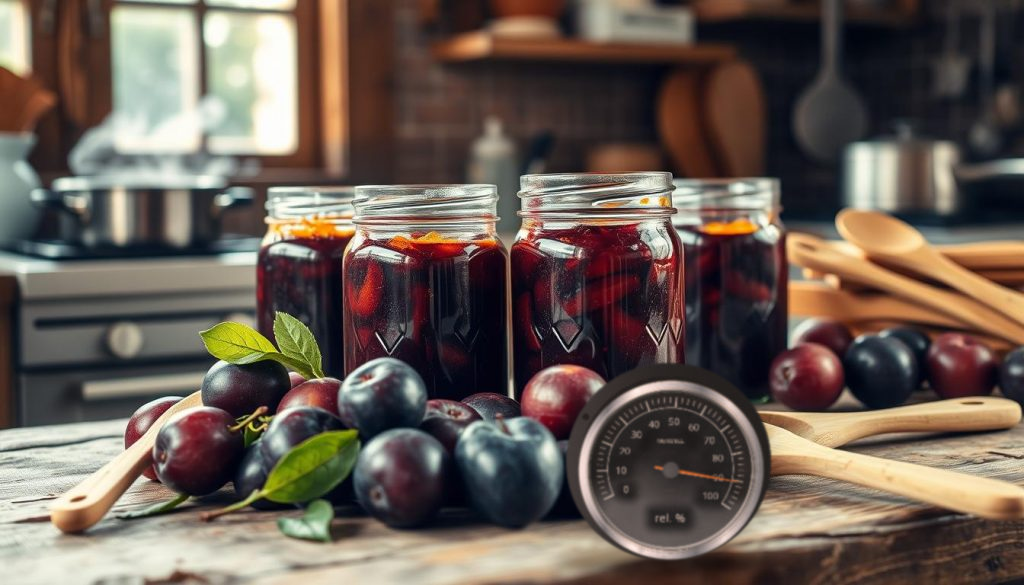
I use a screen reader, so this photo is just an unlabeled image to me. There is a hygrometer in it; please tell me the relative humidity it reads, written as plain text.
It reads 90 %
